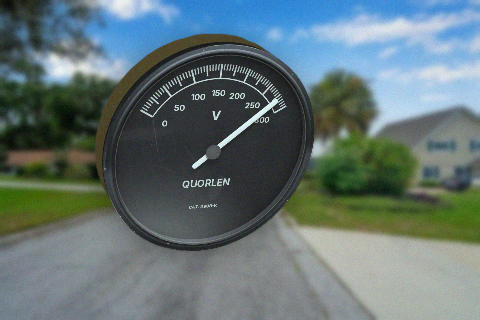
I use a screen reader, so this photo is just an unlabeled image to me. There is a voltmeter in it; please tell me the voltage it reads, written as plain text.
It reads 275 V
